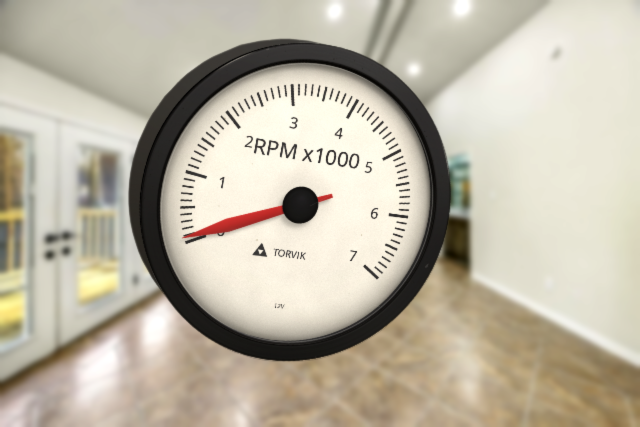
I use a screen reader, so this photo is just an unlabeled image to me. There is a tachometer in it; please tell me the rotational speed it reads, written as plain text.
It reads 100 rpm
